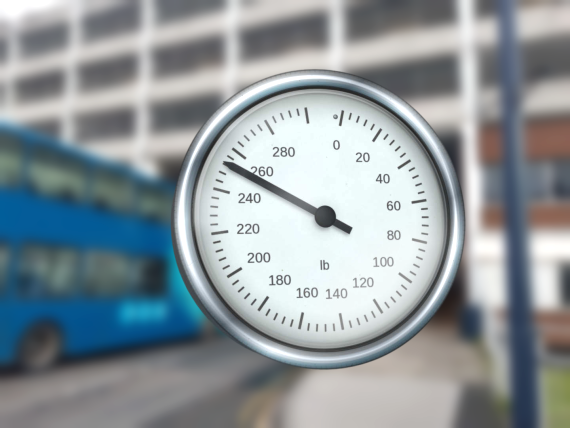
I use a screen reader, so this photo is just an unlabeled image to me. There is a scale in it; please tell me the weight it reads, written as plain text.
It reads 252 lb
